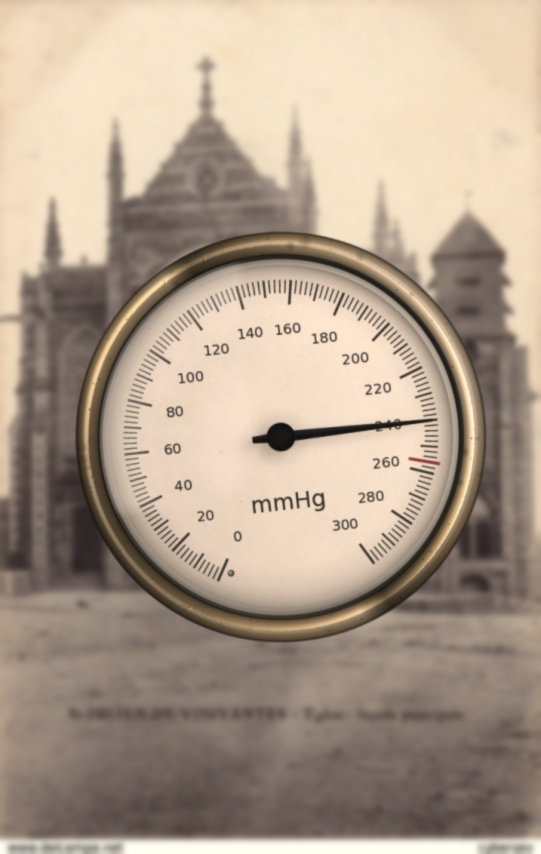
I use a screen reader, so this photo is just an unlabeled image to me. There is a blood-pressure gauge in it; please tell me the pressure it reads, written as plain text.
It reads 240 mmHg
